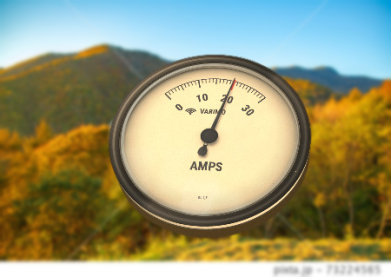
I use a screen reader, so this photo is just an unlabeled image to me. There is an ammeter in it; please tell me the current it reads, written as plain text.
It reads 20 A
